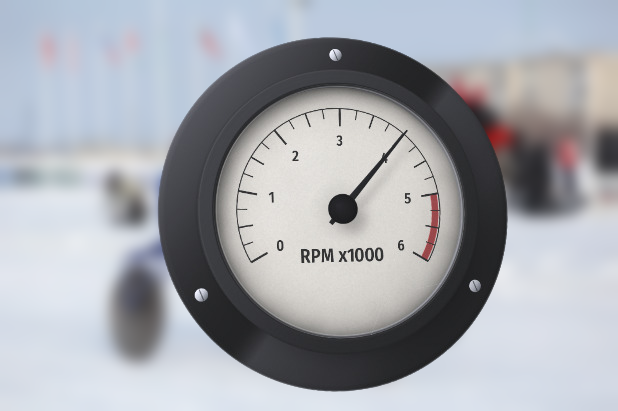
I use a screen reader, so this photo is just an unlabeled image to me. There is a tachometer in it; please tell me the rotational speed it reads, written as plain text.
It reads 4000 rpm
